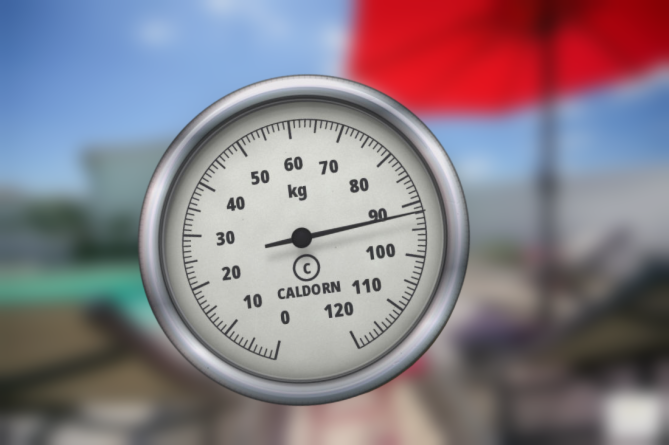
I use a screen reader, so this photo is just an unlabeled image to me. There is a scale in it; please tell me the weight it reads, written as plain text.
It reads 92 kg
